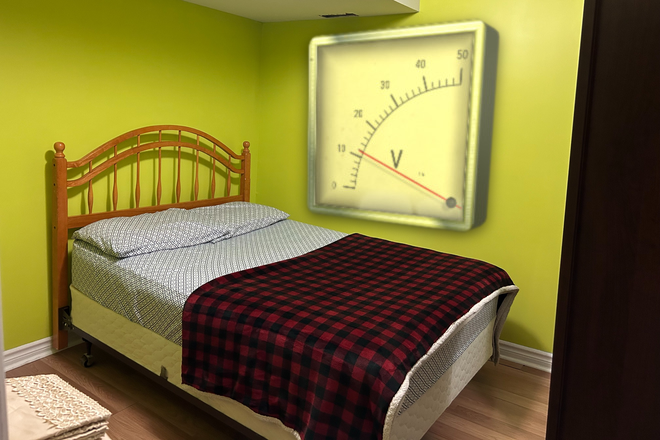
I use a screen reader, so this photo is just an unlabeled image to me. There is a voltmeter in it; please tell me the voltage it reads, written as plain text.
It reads 12 V
